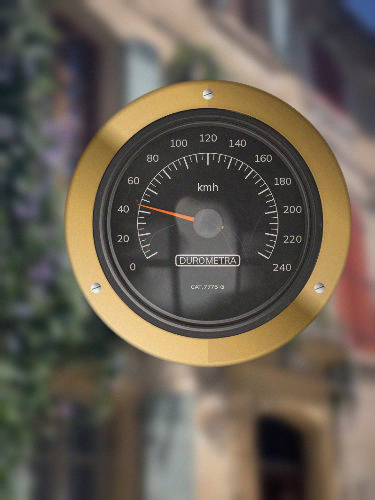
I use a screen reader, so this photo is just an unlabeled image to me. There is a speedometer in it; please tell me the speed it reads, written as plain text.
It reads 45 km/h
